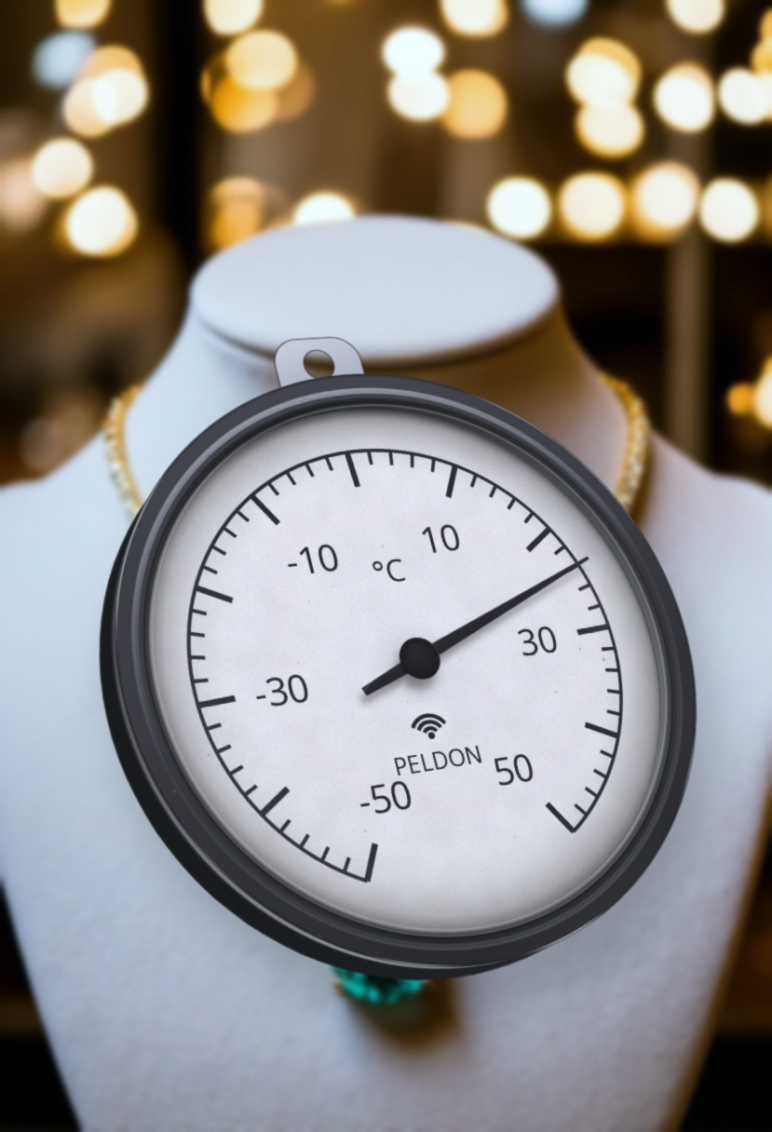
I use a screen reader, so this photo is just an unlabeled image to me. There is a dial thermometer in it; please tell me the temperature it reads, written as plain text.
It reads 24 °C
